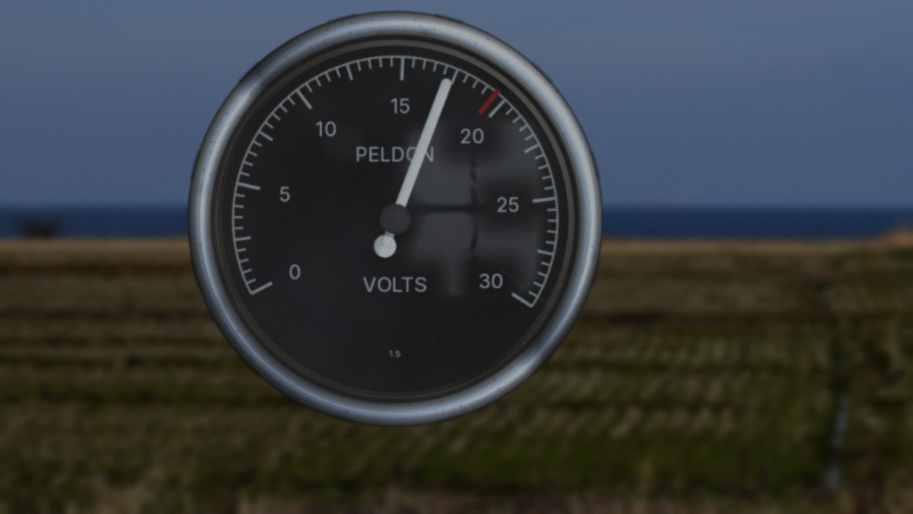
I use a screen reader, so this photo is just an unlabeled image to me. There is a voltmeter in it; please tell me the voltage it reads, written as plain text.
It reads 17.25 V
